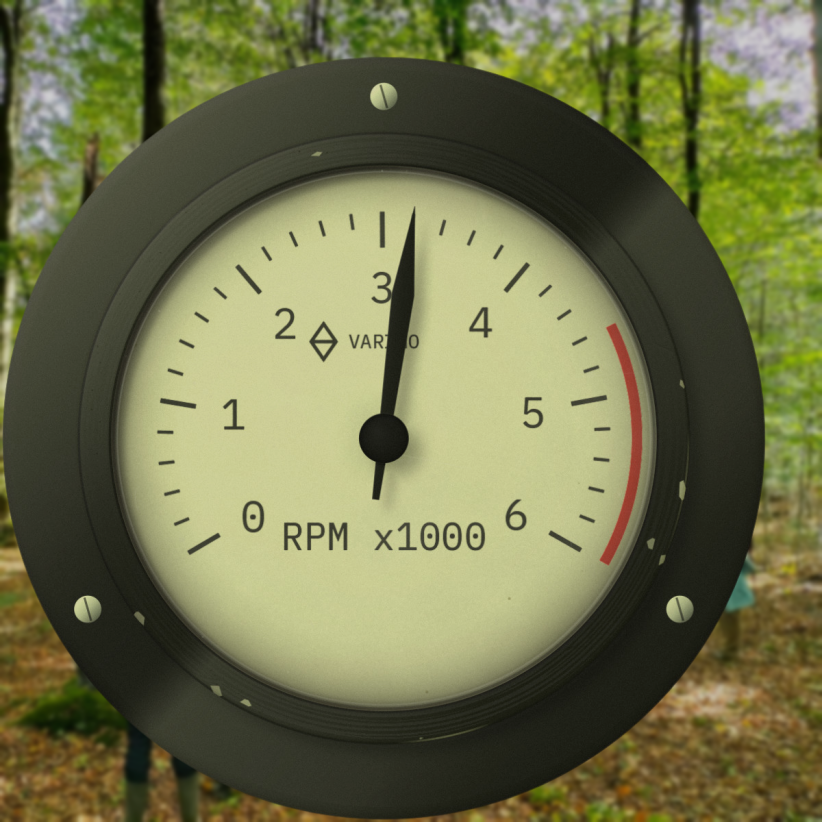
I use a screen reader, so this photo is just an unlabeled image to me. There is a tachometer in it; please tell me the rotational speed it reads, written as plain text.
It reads 3200 rpm
